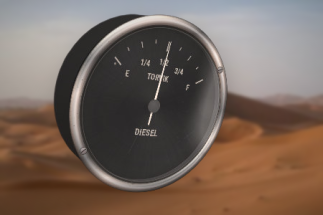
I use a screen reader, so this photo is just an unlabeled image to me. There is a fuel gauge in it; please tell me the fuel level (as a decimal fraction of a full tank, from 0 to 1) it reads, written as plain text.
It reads 0.5
